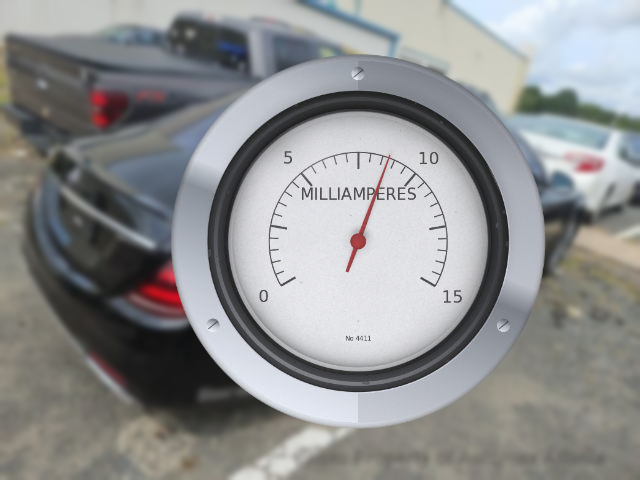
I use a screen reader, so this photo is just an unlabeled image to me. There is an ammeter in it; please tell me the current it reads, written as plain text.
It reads 8.75 mA
